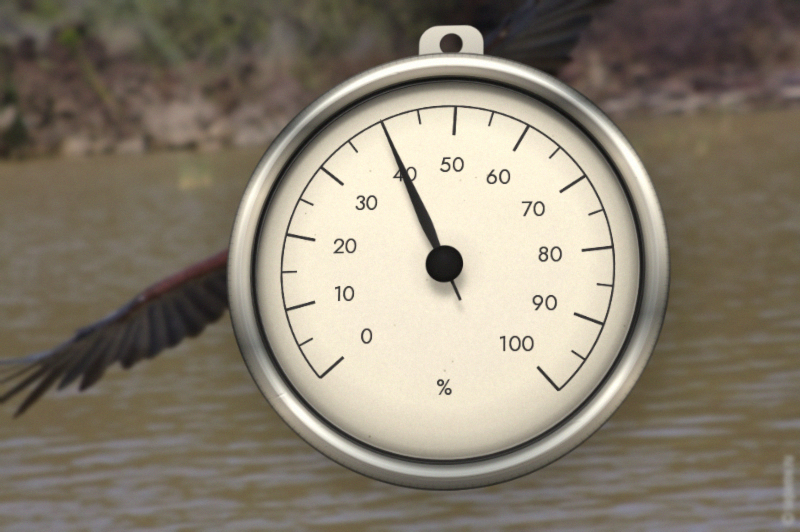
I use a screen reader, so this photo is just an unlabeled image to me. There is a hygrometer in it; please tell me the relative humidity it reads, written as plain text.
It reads 40 %
